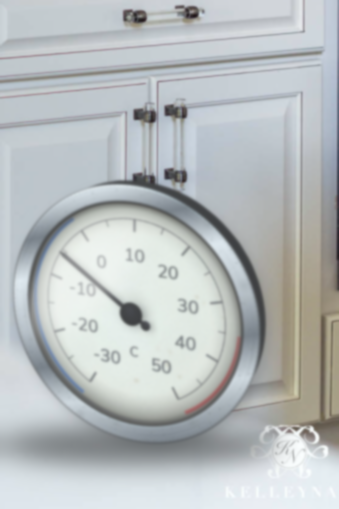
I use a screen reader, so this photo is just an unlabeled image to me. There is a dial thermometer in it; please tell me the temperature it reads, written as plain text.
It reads -5 °C
